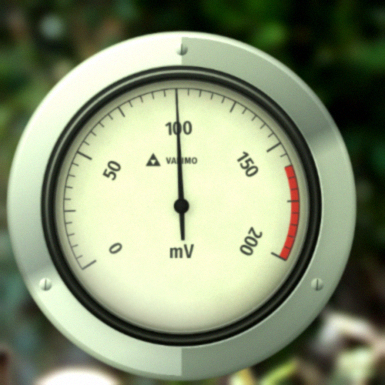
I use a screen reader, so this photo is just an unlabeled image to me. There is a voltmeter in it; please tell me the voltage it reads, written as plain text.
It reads 100 mV
